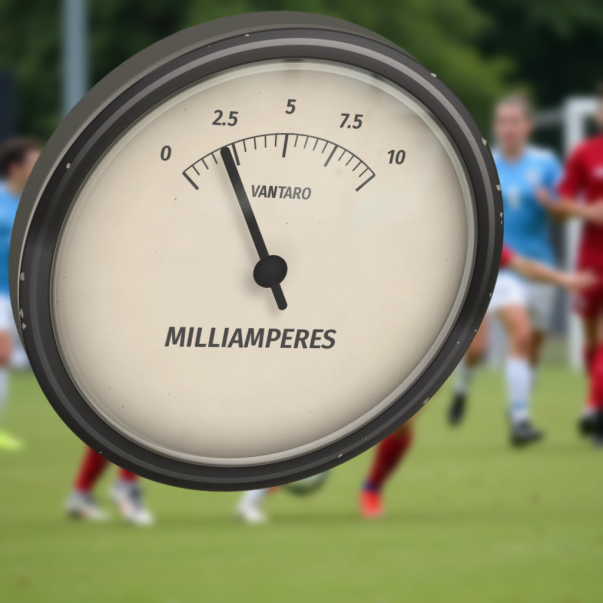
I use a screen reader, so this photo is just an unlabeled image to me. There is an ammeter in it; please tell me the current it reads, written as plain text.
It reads 2 mA
